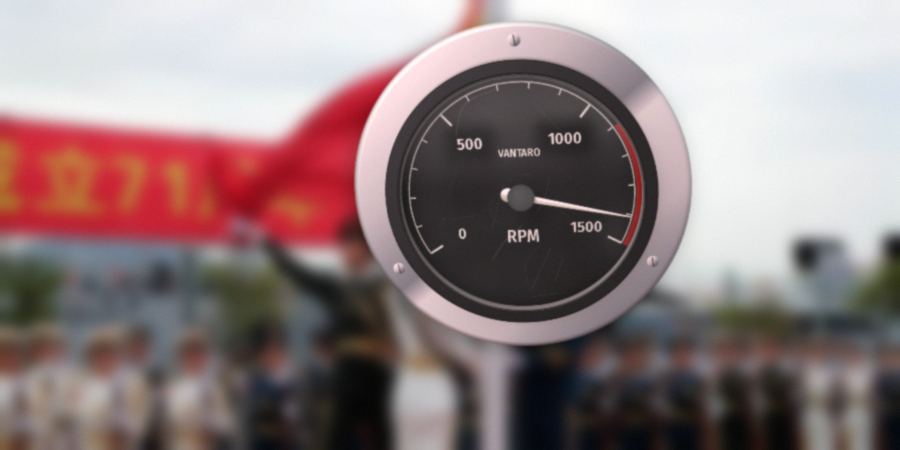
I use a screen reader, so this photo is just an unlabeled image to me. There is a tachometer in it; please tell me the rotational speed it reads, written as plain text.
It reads 1400 rpm
